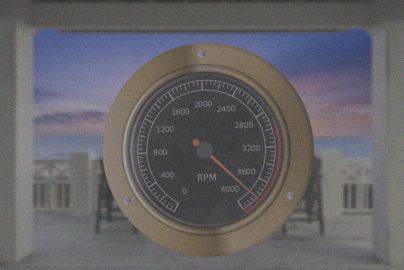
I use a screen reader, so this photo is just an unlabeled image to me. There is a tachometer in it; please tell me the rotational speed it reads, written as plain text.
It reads 3800 rpm
